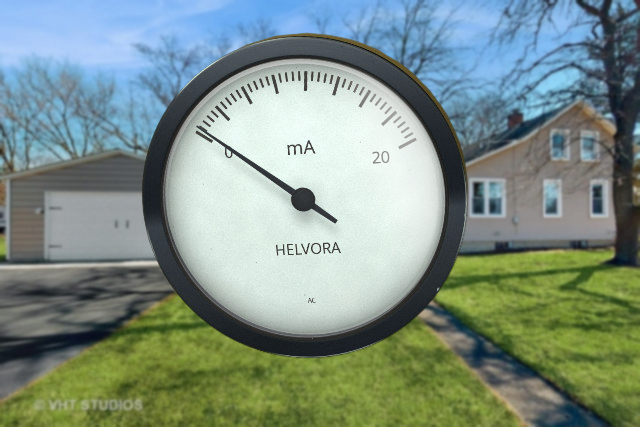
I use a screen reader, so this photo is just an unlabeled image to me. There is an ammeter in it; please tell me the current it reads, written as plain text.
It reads 0.5 mA
